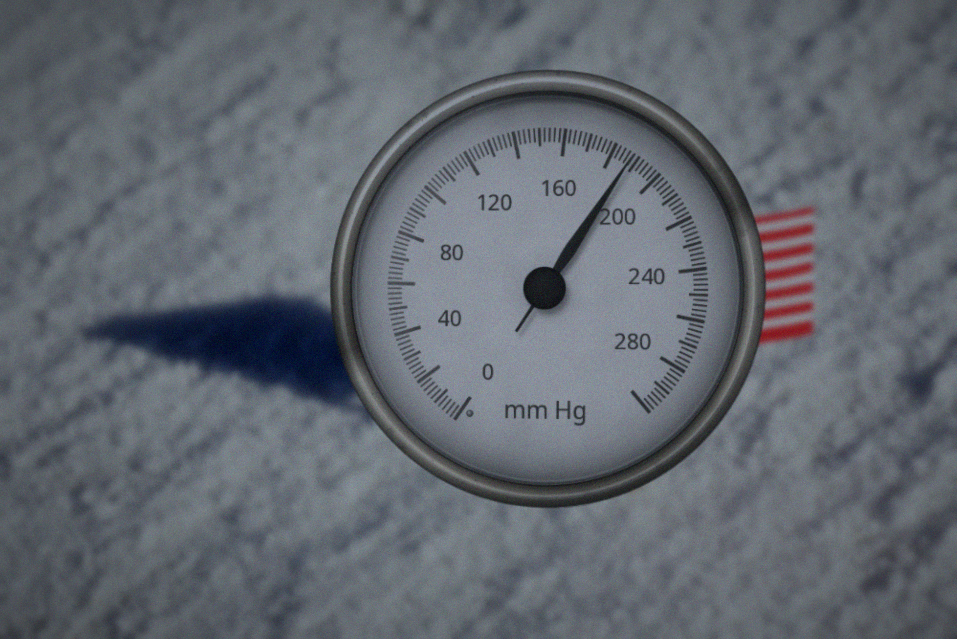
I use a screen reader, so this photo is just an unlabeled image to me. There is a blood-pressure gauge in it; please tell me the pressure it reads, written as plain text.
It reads 188 mmHg
